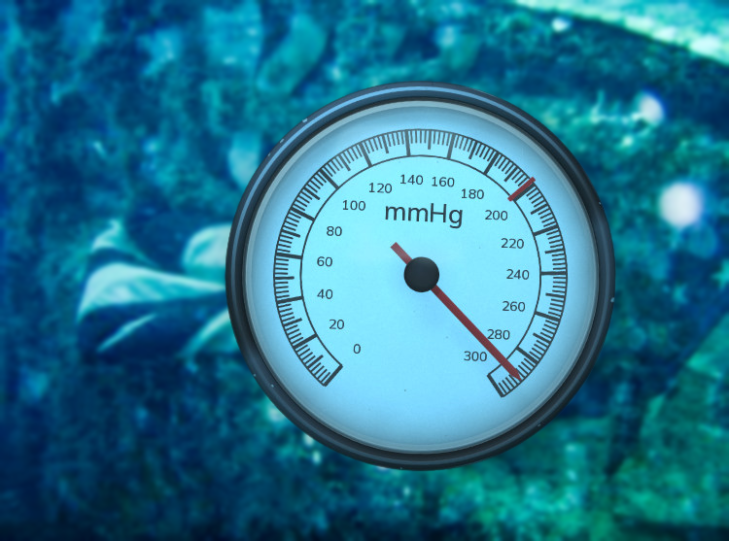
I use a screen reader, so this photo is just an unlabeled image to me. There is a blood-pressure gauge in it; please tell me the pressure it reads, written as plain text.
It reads 290 mmHg
